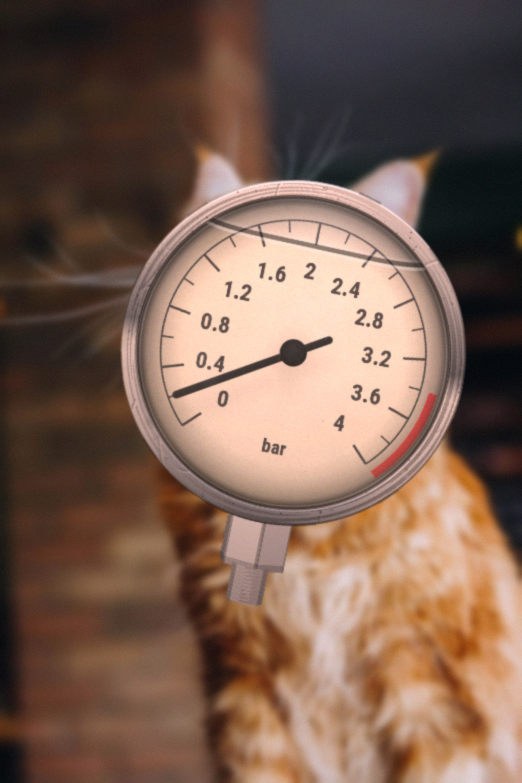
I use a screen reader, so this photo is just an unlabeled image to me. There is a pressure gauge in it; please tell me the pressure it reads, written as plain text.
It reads 0.2 bar
